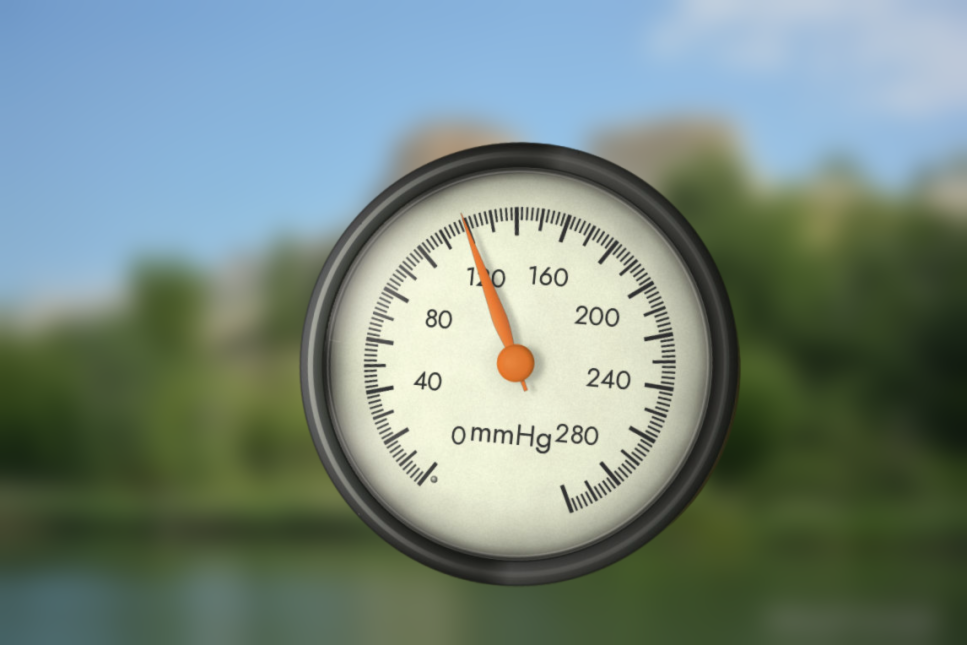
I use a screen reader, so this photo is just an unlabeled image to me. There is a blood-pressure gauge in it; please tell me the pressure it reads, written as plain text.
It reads 120 mmHg
